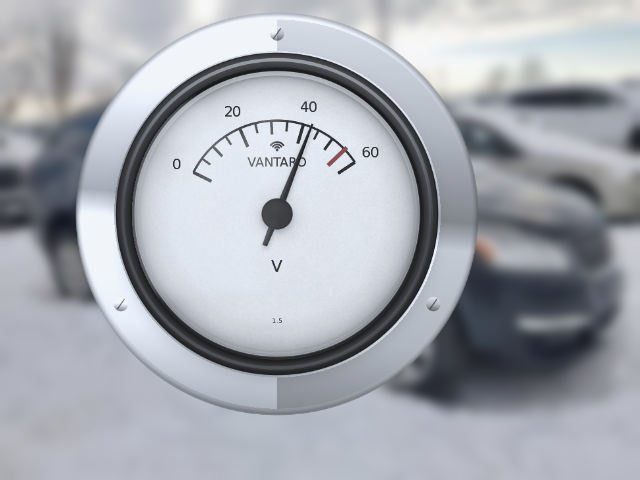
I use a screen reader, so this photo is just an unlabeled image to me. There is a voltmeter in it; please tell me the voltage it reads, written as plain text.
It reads 42.5 V
